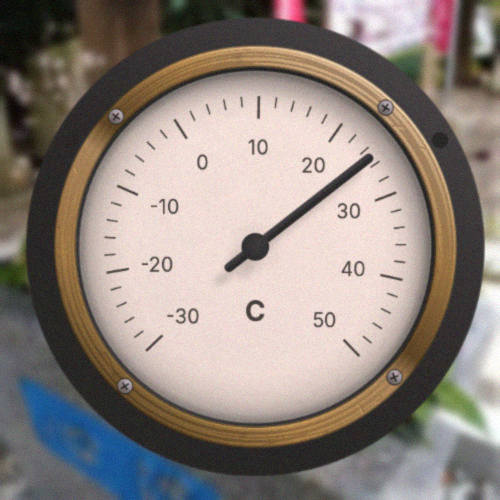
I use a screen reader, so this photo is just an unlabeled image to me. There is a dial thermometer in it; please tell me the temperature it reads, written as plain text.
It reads 25 °C
